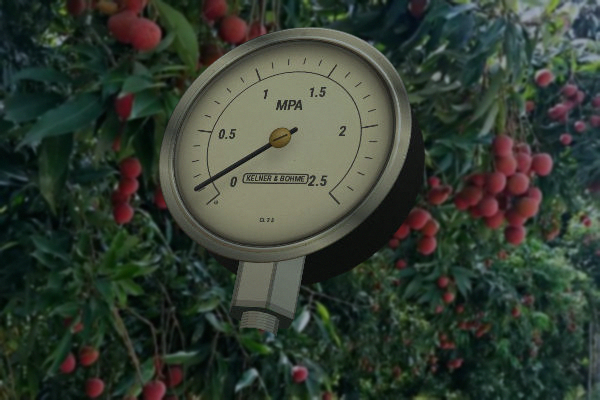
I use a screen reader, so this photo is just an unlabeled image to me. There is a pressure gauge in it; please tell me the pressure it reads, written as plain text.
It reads 0.1 MPa
